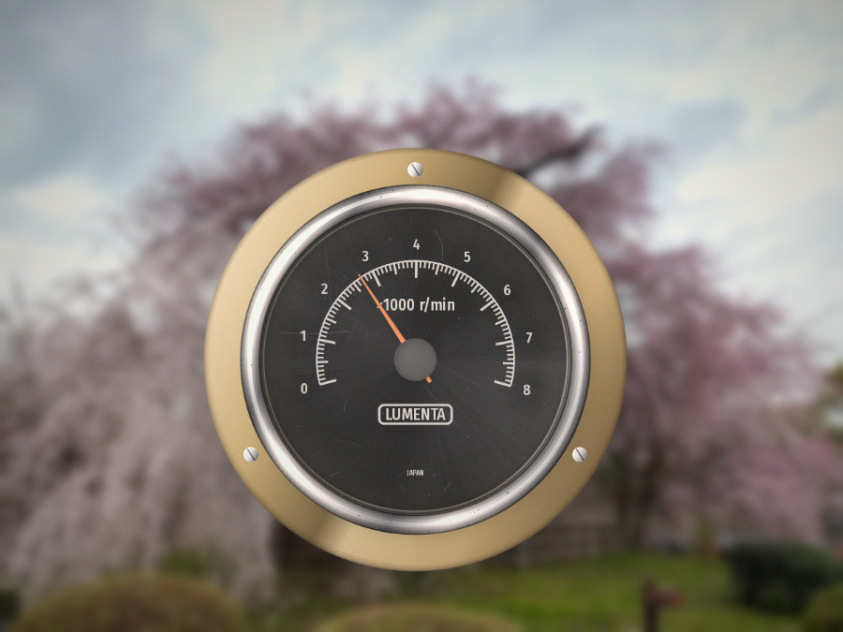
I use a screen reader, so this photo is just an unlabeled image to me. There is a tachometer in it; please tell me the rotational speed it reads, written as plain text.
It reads 2700 rpm
